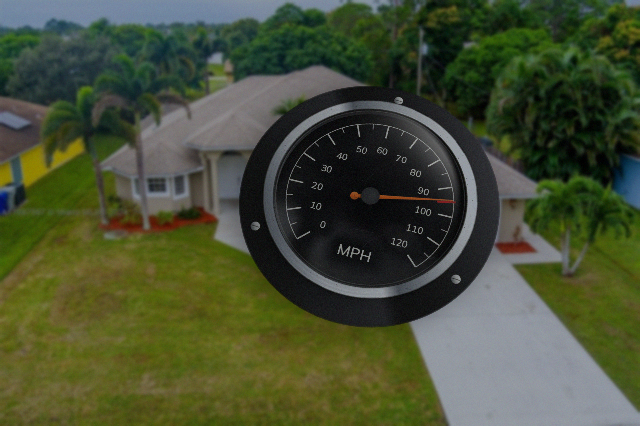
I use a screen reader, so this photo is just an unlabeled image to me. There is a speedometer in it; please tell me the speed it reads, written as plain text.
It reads 95 mph
